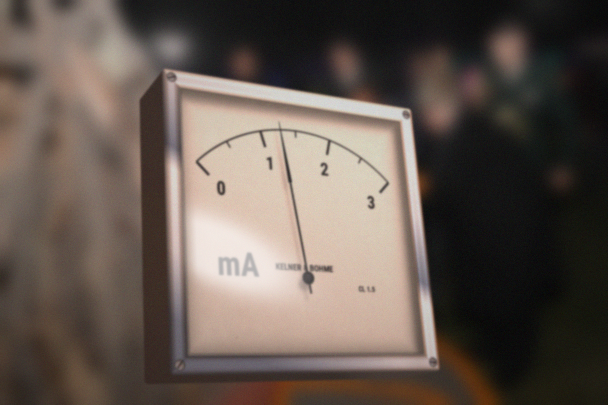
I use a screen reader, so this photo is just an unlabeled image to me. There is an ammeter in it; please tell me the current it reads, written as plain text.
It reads 1.25 mA
